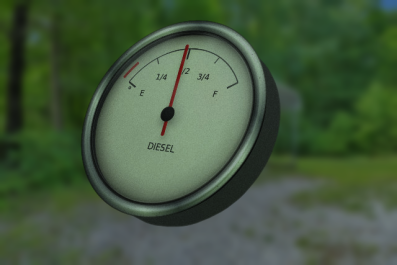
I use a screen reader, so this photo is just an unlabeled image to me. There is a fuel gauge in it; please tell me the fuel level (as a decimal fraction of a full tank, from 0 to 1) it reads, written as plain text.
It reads 0.5
